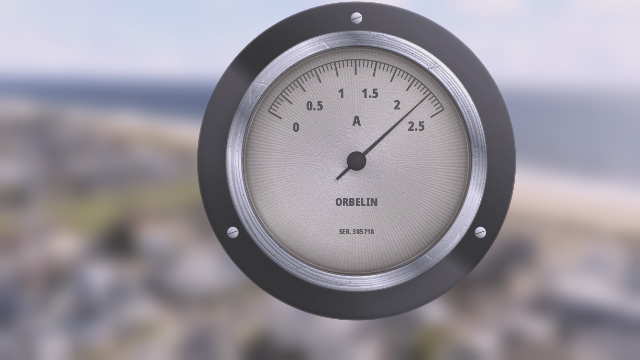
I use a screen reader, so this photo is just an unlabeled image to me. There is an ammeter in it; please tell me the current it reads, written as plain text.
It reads 2.25 A
